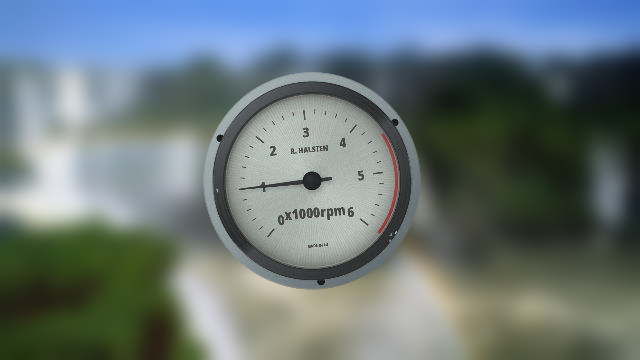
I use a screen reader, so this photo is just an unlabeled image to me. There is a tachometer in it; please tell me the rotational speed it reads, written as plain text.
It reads 1000 rpm
